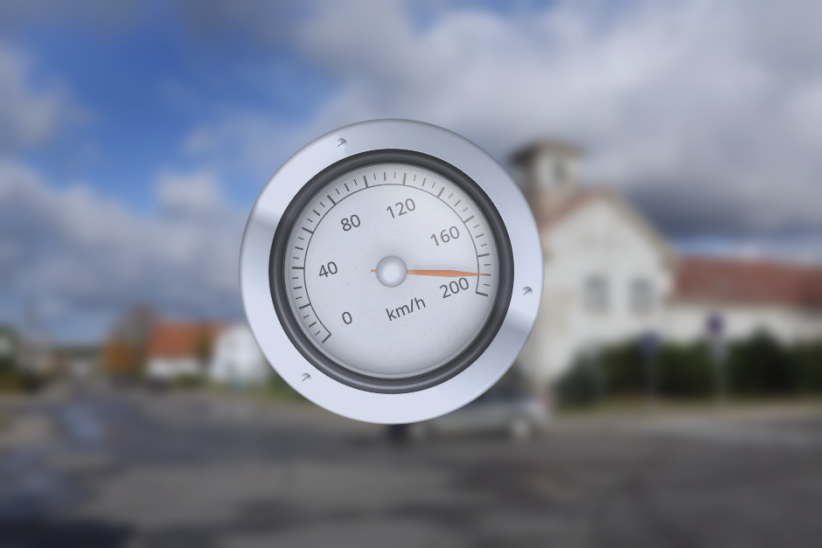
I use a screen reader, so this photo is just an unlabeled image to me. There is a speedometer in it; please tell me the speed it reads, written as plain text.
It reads 190 km/h
